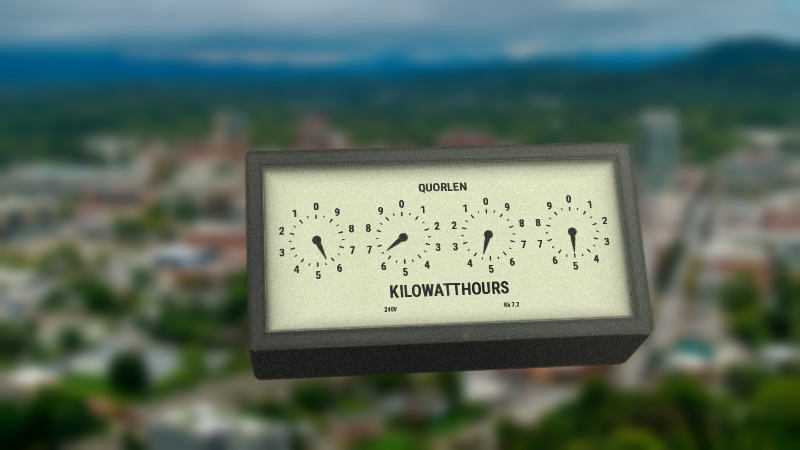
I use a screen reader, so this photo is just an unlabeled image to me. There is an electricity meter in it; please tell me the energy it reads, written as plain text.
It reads 5645 kWh
